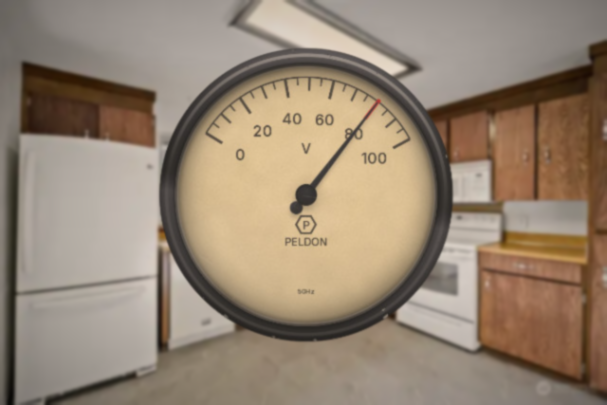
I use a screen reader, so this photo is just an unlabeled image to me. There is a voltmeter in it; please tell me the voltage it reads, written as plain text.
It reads 80 V
